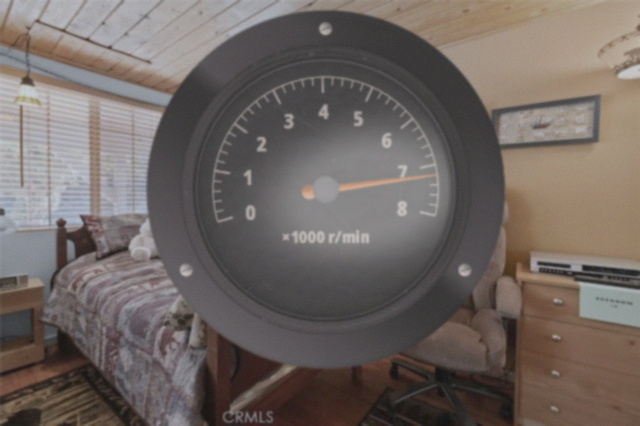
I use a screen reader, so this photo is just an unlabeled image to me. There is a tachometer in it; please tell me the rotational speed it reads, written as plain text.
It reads 7200 rpm
